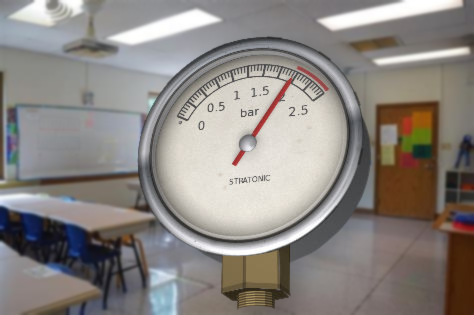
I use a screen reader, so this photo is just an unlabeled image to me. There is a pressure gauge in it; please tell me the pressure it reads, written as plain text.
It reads 2 bar
